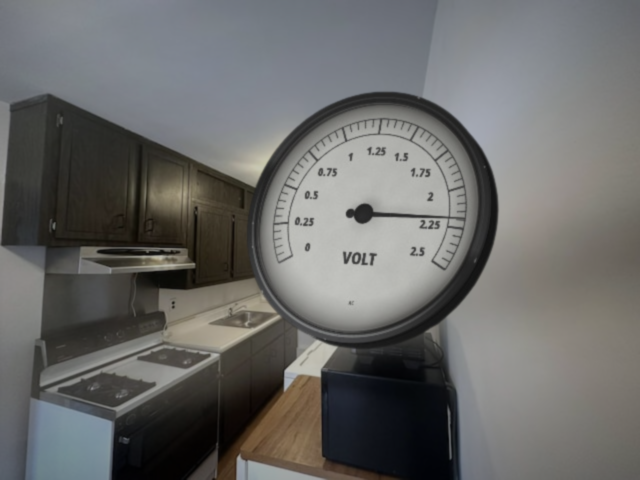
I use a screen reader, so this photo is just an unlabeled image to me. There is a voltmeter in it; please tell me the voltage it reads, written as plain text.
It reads 2.2 V
